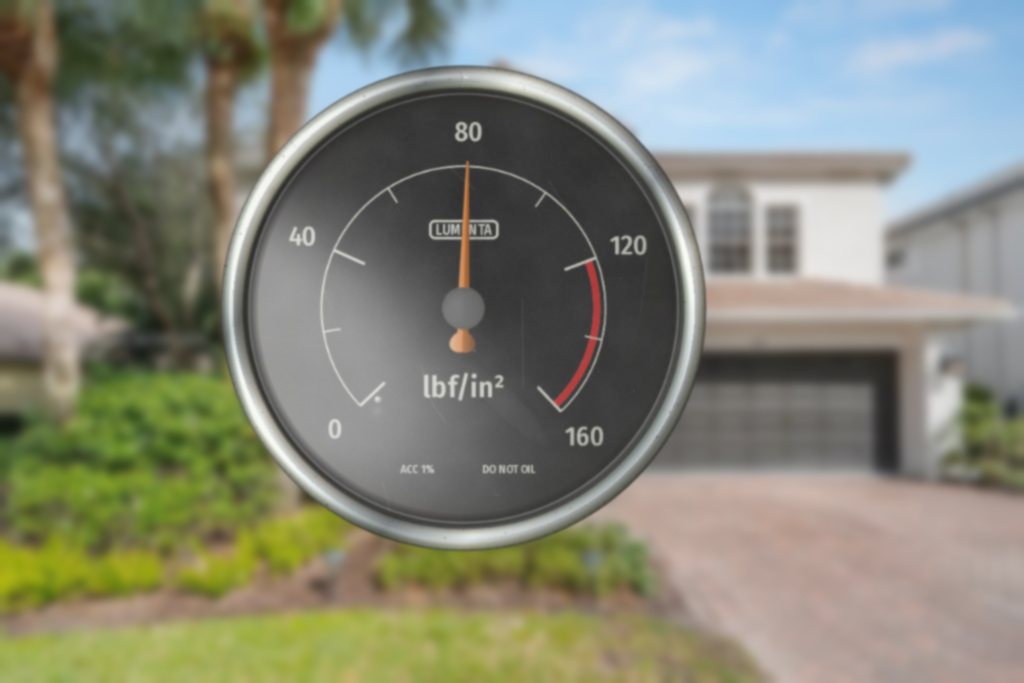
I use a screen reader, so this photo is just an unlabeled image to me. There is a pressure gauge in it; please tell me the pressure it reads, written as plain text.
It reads 80 psi
